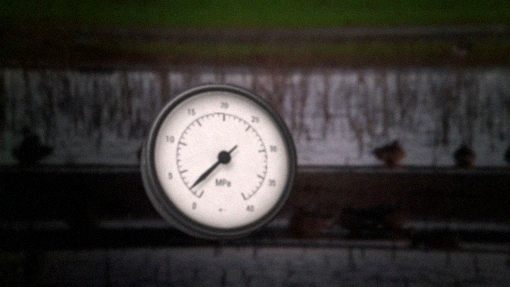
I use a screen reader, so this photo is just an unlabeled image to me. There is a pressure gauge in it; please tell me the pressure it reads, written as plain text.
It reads 2 MPa
